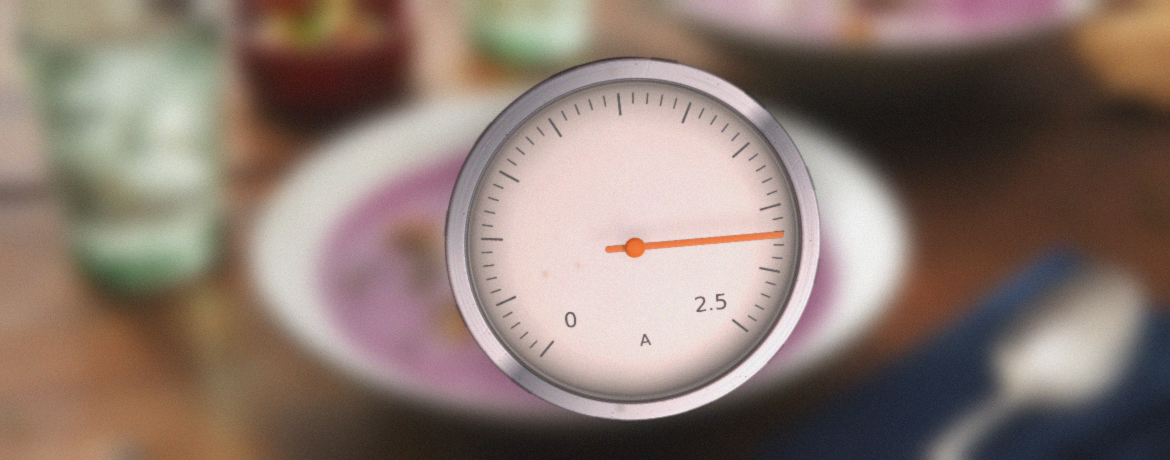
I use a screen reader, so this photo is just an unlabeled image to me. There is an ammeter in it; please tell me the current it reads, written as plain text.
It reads 2.1 A
